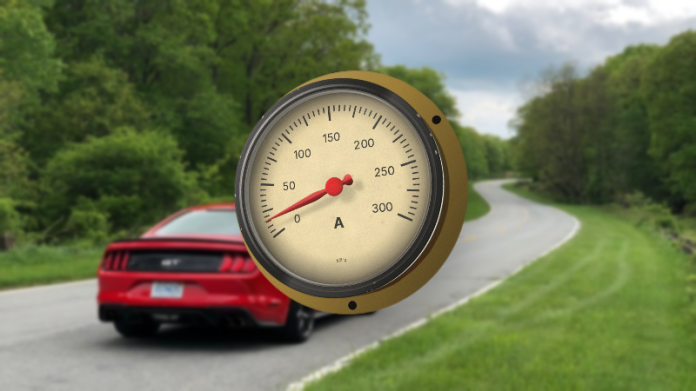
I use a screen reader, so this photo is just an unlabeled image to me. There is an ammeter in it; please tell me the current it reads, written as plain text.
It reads 15 A
